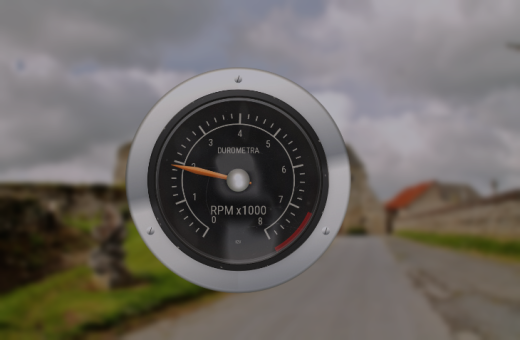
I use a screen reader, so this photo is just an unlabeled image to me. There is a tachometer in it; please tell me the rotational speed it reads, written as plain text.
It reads 1900 rpm
